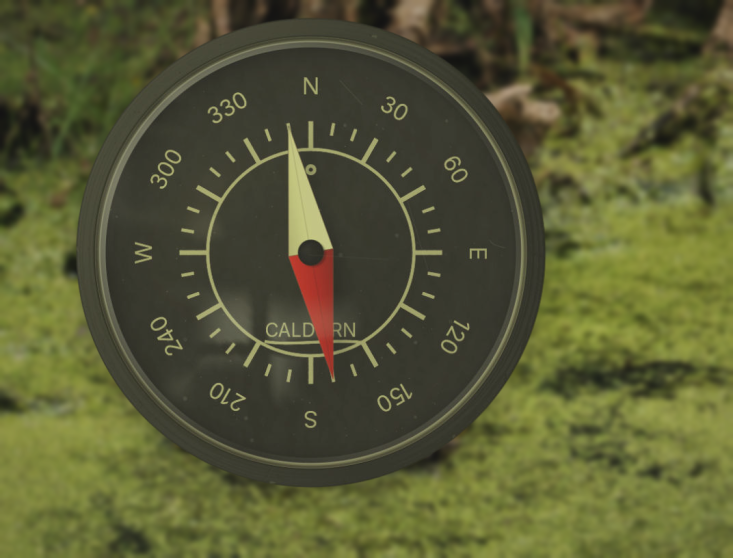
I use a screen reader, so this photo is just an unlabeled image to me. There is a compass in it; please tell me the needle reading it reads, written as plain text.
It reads 170 °
